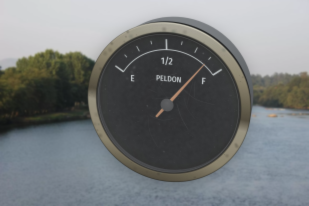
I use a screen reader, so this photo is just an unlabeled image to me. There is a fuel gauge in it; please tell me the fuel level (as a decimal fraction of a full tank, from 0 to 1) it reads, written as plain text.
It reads 0.875
